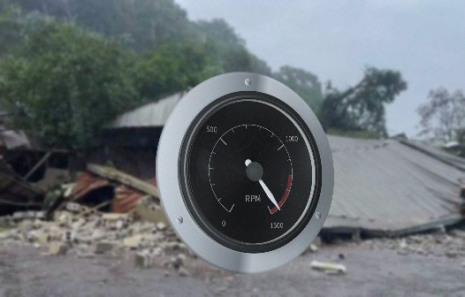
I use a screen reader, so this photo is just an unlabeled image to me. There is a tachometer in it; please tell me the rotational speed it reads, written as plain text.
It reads 1450 rpm
